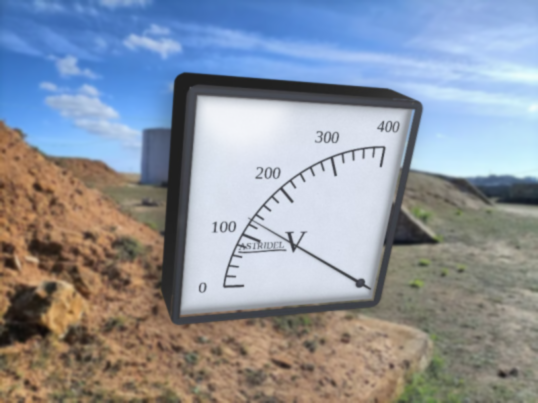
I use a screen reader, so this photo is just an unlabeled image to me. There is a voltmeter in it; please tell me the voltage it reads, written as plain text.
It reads 130 V
